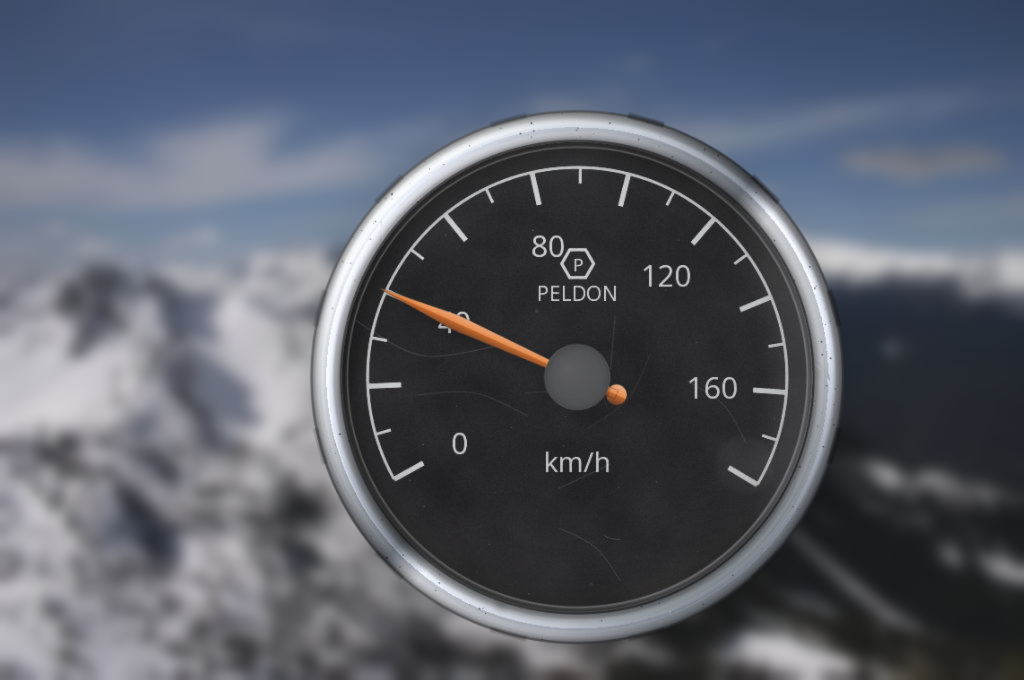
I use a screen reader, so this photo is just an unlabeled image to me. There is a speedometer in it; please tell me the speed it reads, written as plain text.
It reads 40 km/h
